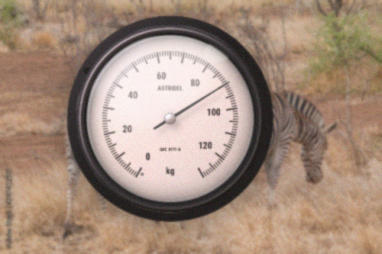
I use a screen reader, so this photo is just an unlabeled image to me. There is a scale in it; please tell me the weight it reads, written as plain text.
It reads 90 kg
